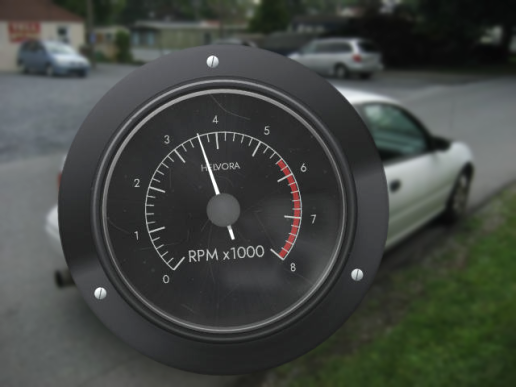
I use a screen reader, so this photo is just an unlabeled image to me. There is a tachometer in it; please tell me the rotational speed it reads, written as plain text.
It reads 3600 rpm
